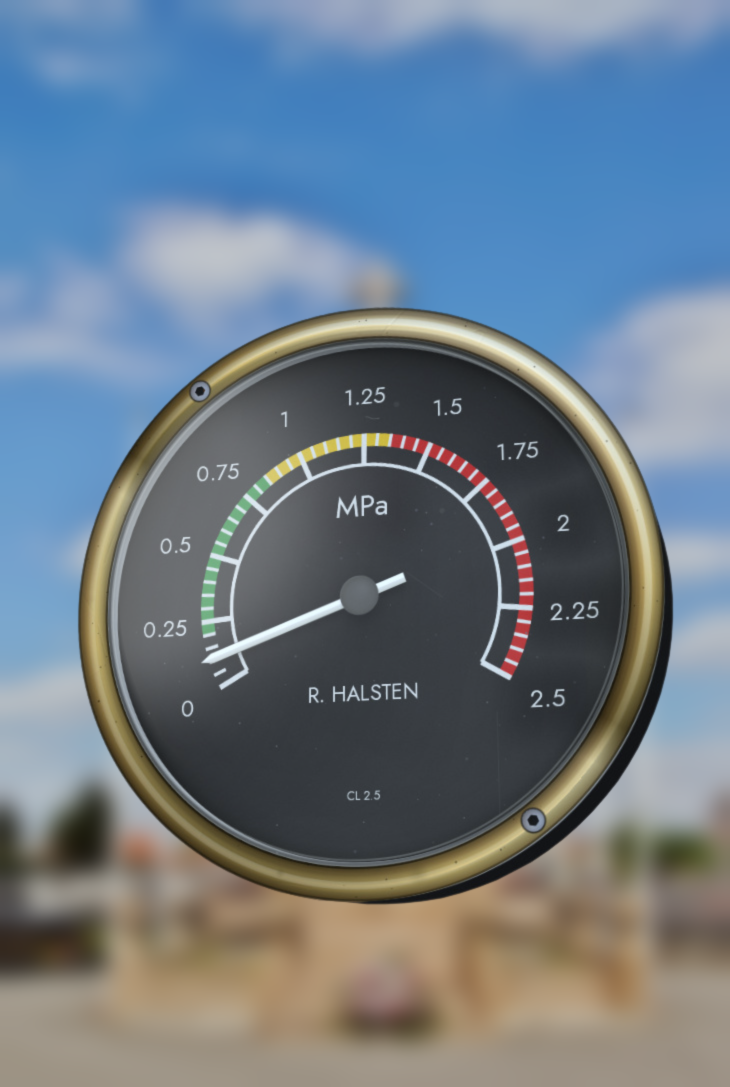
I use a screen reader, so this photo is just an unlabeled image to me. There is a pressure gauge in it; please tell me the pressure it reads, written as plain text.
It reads 0.1 MPa
